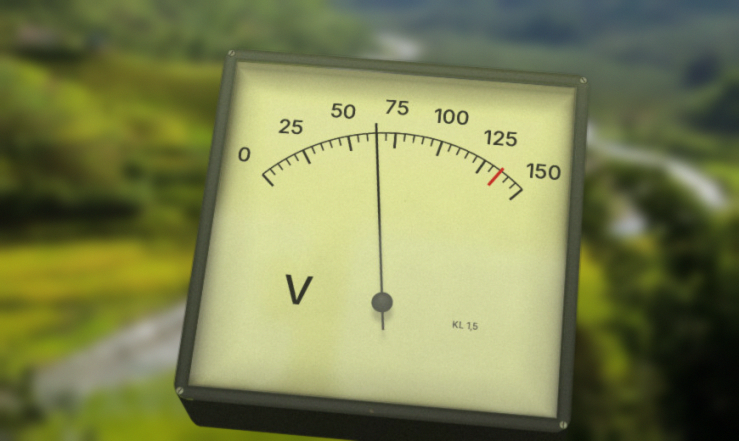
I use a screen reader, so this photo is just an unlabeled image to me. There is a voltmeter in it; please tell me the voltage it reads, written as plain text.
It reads 65 V
